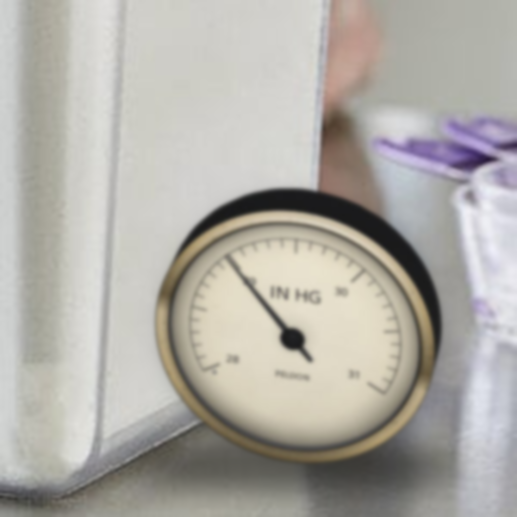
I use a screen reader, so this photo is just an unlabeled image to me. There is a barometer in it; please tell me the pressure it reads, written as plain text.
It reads 29 inHg
